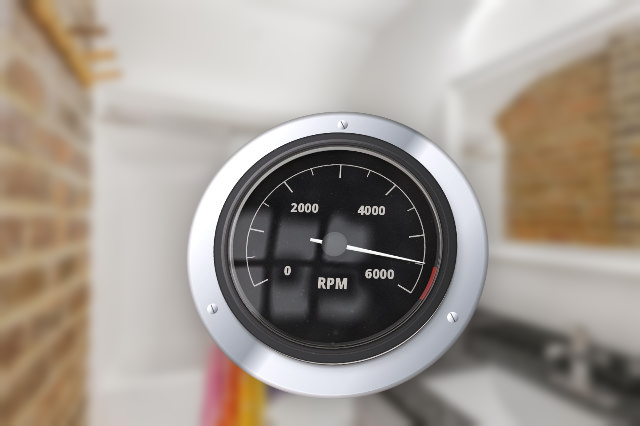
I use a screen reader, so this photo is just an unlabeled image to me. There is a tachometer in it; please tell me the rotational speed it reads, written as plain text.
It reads 5500 rpm
